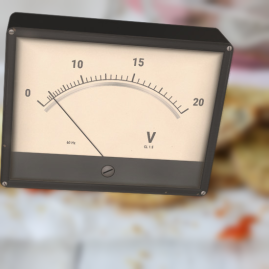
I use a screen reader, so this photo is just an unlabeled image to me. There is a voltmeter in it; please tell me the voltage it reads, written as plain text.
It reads 5 V
